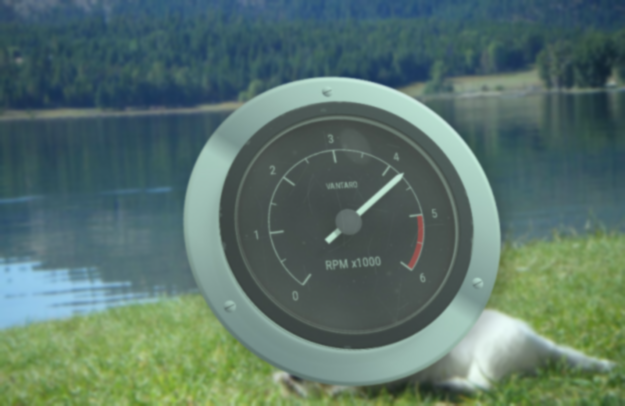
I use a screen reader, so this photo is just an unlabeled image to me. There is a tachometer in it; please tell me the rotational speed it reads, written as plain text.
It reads 4250 rpm
